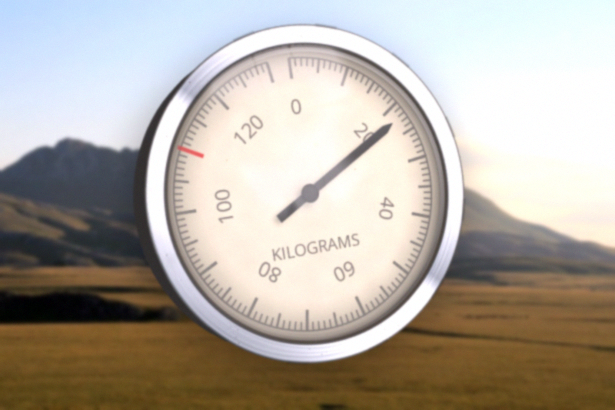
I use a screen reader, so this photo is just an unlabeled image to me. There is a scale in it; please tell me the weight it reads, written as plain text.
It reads 22 kg
